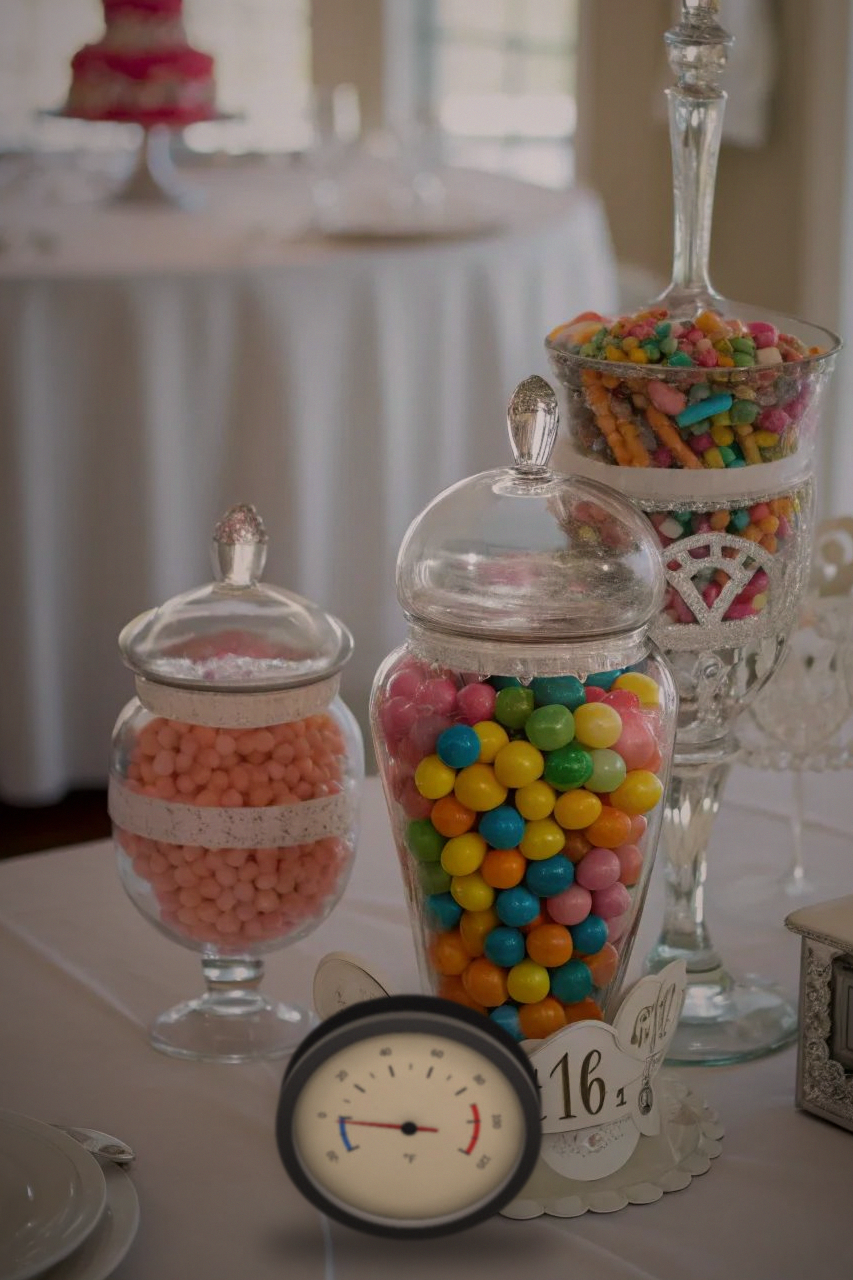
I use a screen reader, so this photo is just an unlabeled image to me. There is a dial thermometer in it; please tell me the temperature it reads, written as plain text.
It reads 0 °F
